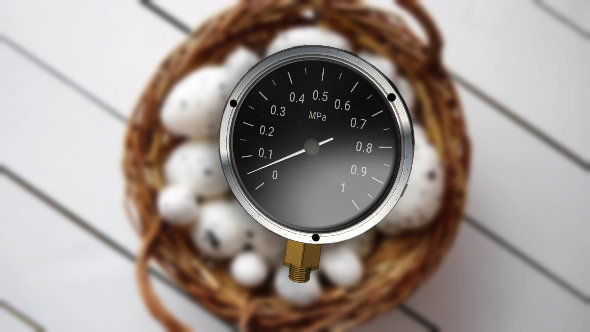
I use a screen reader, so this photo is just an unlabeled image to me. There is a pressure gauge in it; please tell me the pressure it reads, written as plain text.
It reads 0.05 MPa
